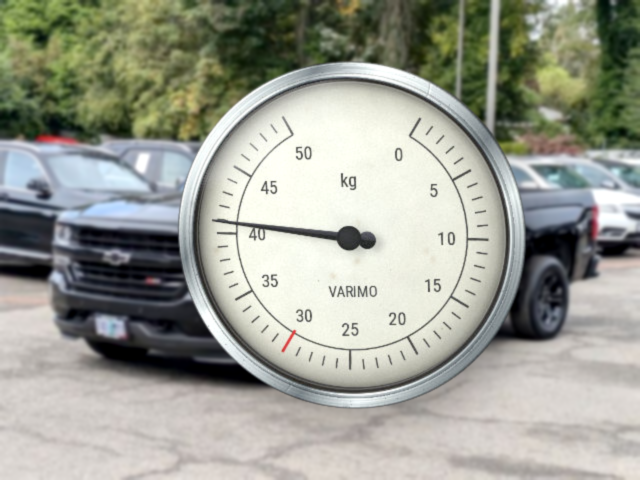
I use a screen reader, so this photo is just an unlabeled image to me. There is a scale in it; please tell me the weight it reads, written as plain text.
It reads 41 kg
